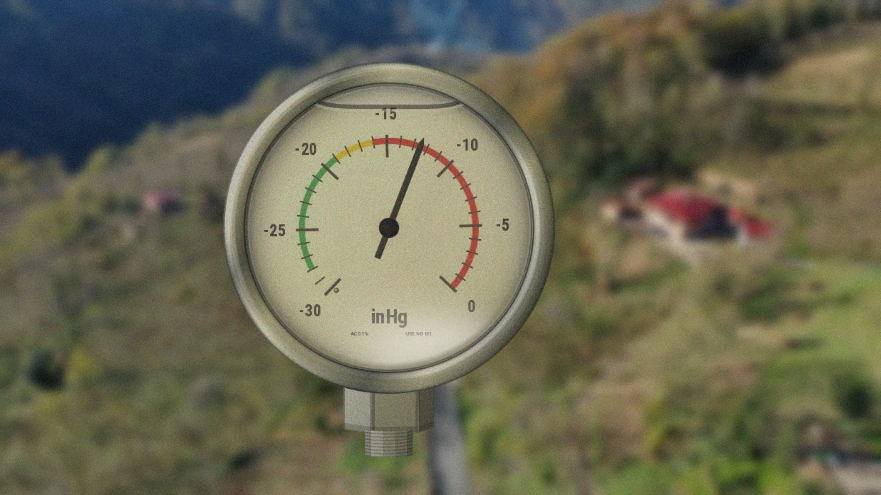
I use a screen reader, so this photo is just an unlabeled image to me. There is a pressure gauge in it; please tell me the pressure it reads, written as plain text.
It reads -12.5 inHg
